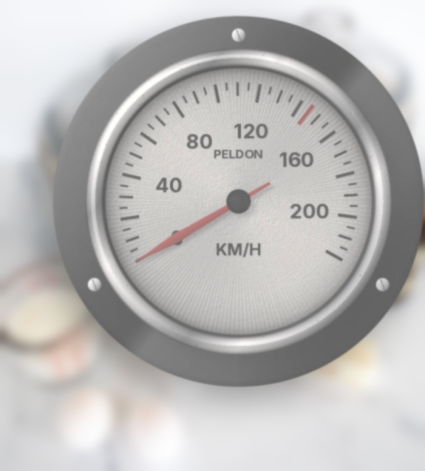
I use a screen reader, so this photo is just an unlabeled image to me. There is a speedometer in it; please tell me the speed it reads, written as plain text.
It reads 0 km/h
